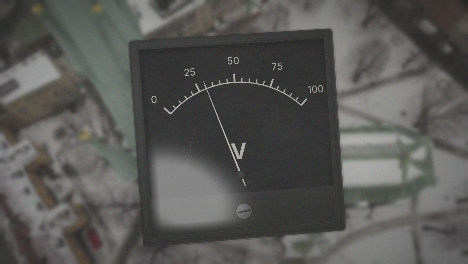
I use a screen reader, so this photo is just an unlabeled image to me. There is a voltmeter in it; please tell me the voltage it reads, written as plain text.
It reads 30 V
